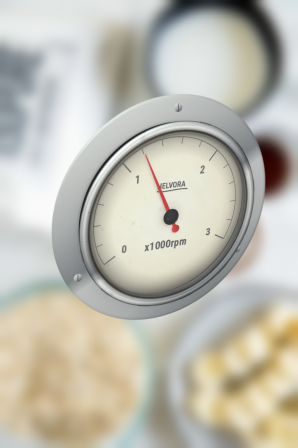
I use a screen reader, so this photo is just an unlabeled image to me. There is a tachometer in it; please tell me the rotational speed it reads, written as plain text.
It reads 1200 rpm
